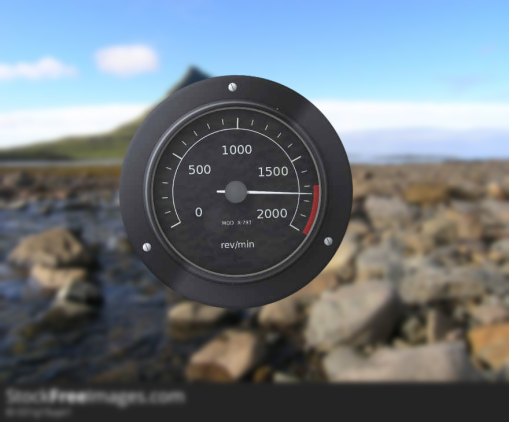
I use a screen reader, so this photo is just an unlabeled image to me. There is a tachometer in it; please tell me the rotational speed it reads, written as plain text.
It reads 1750 rpm
